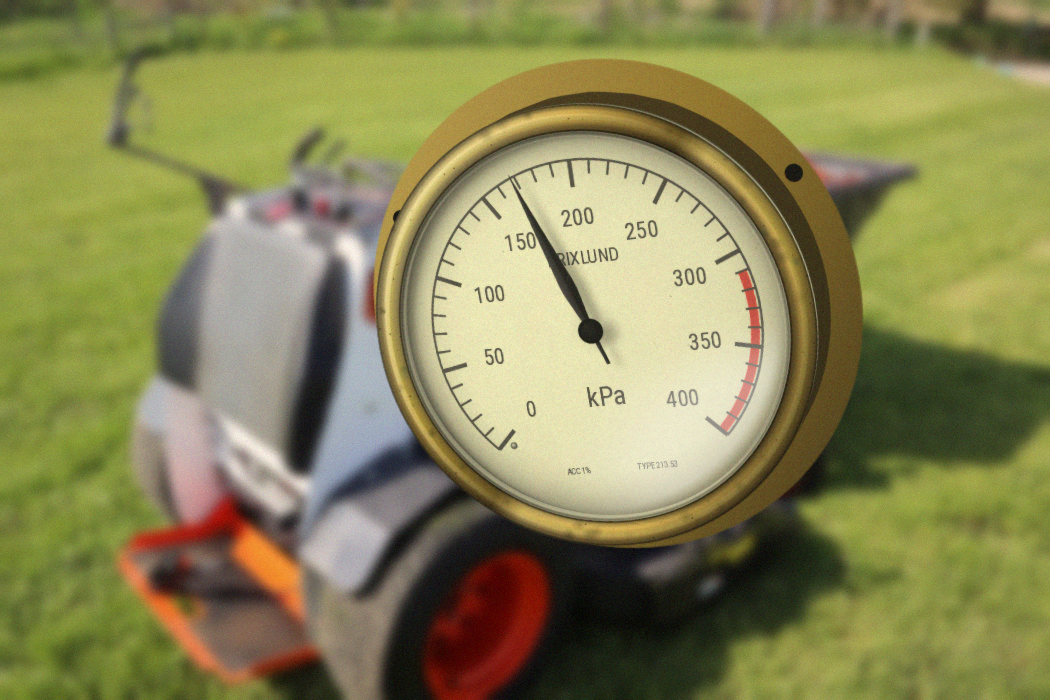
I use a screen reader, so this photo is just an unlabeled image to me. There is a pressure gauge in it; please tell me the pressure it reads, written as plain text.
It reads 170 kPa
